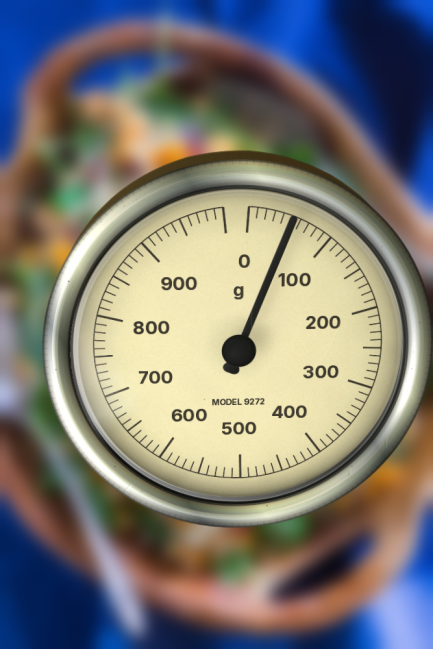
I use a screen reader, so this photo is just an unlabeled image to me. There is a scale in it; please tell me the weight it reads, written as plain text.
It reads 50 g
